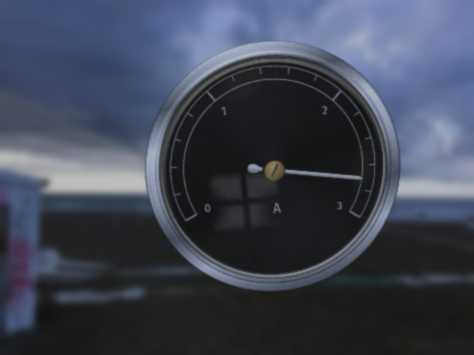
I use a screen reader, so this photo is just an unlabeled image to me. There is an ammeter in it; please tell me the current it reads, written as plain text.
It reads 2.7 A
